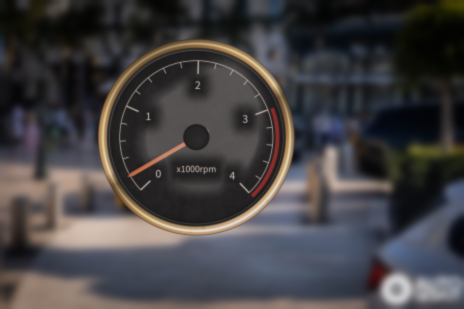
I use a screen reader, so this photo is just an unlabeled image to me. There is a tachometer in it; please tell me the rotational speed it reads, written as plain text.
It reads 200 rpm
